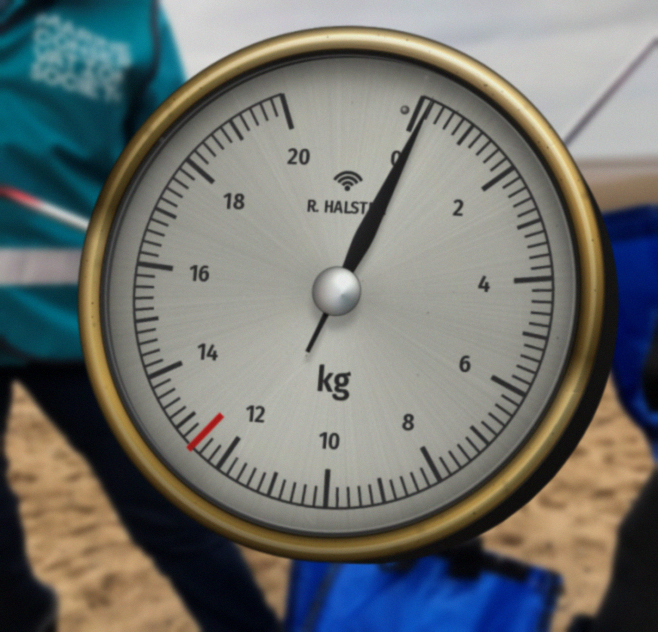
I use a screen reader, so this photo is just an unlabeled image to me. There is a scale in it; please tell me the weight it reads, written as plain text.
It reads 0.2 kg
